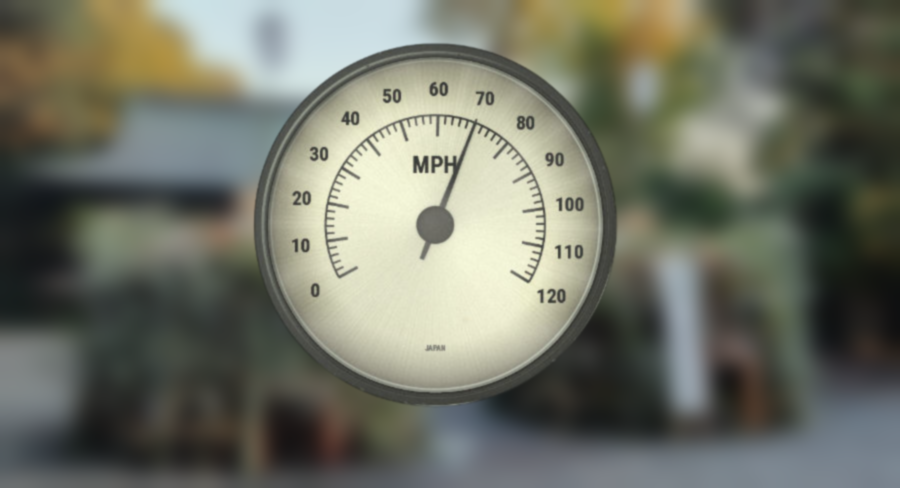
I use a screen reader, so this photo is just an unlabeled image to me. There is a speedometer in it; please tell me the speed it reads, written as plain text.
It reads 70 mph
